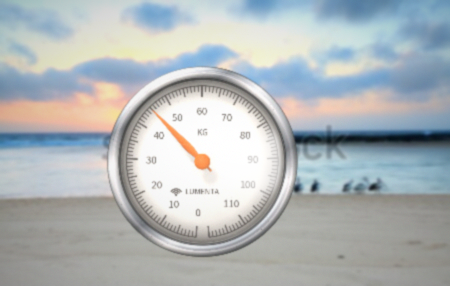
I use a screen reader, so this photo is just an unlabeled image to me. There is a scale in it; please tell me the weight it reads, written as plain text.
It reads 45 kg
